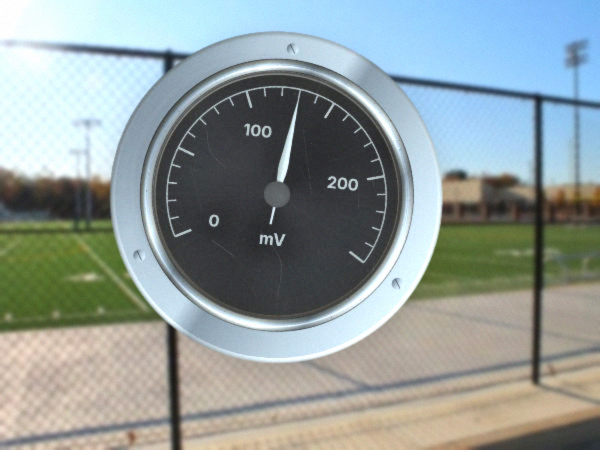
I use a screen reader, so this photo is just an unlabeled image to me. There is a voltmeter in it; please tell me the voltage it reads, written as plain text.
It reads 130 mV
